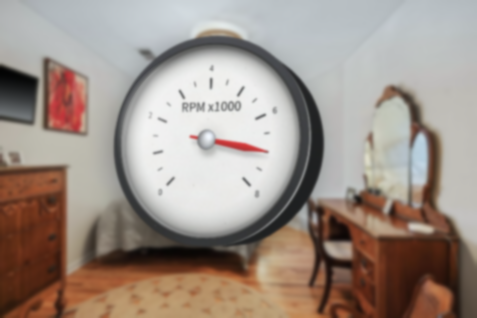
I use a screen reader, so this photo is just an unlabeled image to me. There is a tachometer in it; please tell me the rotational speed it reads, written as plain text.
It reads 7000 rpm
